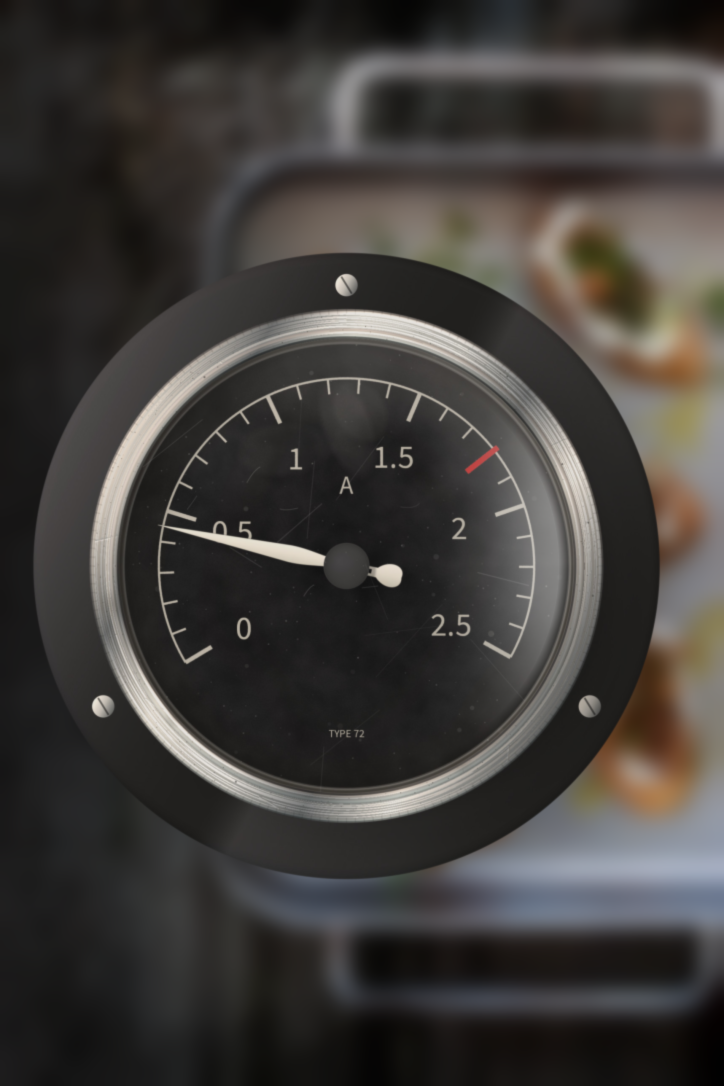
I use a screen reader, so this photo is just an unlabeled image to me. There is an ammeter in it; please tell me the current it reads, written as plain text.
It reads 0.45 A
